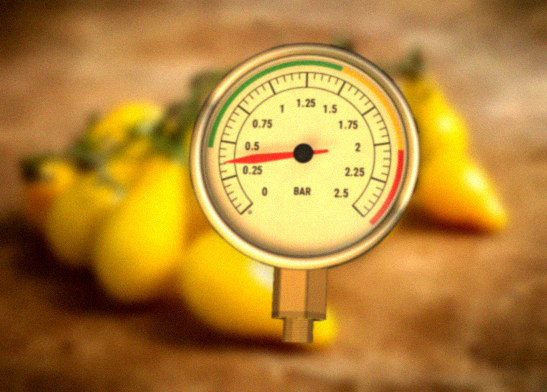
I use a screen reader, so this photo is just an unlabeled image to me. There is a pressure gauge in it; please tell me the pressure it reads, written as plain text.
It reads 0.35 bar
